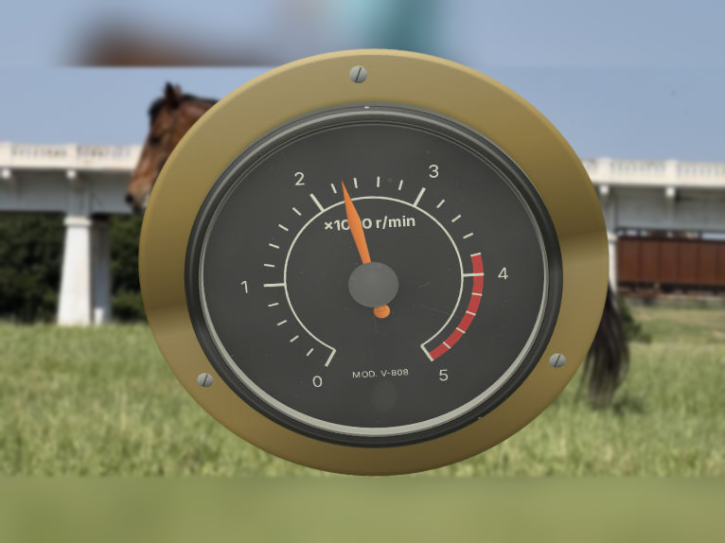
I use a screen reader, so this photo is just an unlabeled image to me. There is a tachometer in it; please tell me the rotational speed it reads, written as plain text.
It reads 2300 rpm
